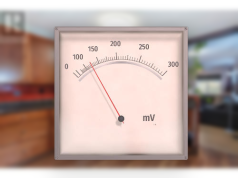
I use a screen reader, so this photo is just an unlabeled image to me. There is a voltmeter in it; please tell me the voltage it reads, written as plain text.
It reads 125 mV
